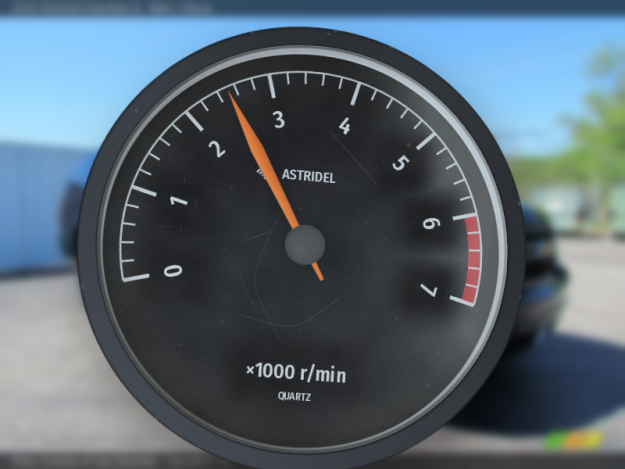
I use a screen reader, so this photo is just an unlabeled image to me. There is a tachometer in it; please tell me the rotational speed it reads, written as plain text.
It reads 2500 rpm
